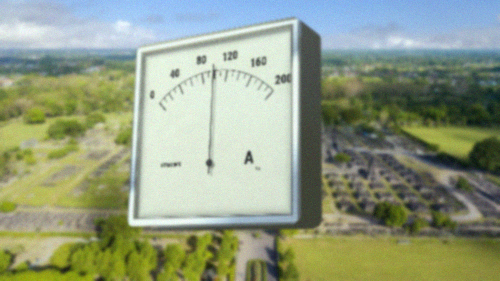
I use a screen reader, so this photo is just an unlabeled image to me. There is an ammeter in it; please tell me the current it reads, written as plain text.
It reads 100 A
